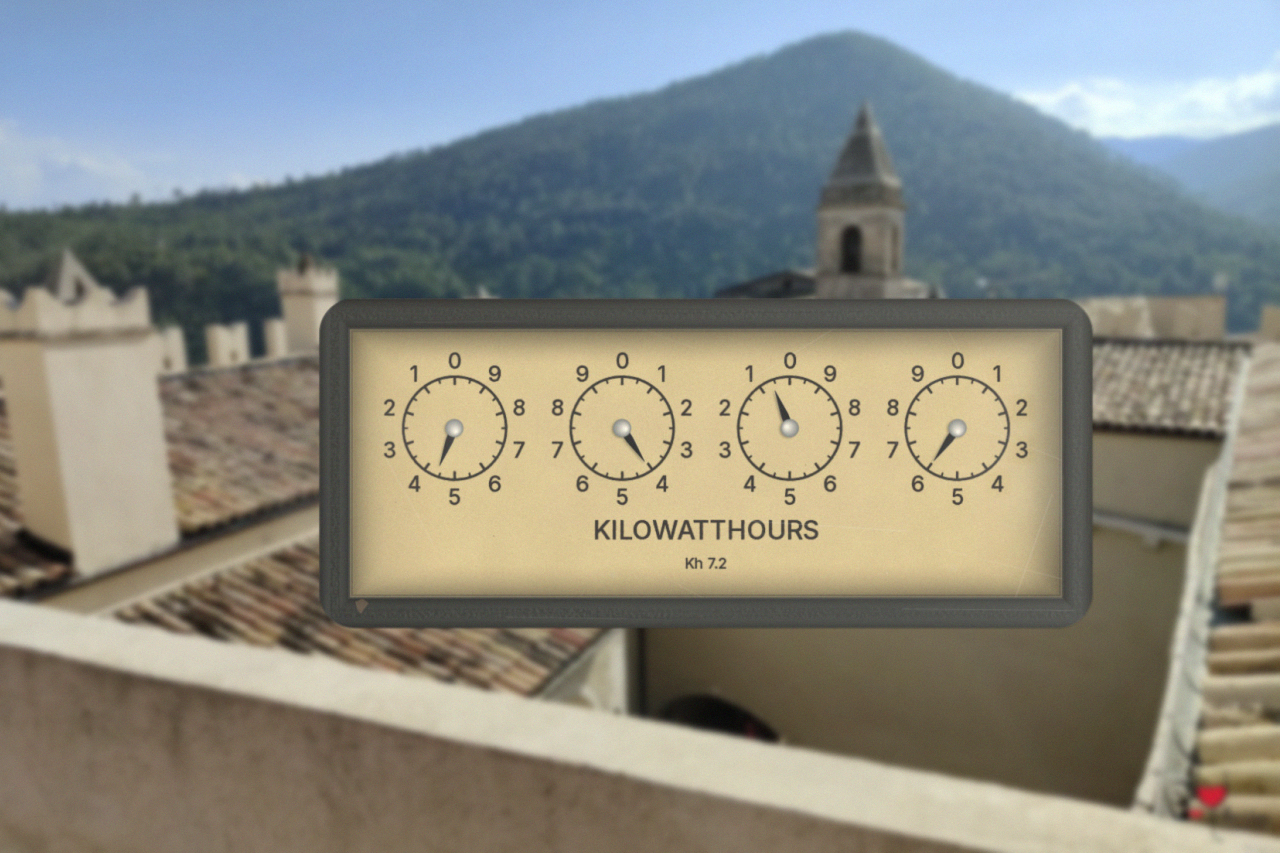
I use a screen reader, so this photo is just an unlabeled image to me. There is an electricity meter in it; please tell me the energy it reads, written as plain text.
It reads 4406 kWh
